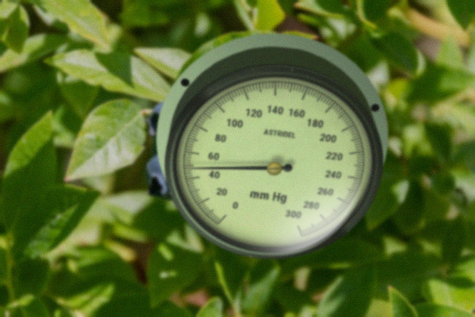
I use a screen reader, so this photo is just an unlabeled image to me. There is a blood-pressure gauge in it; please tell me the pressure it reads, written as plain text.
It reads 50 mmHg
